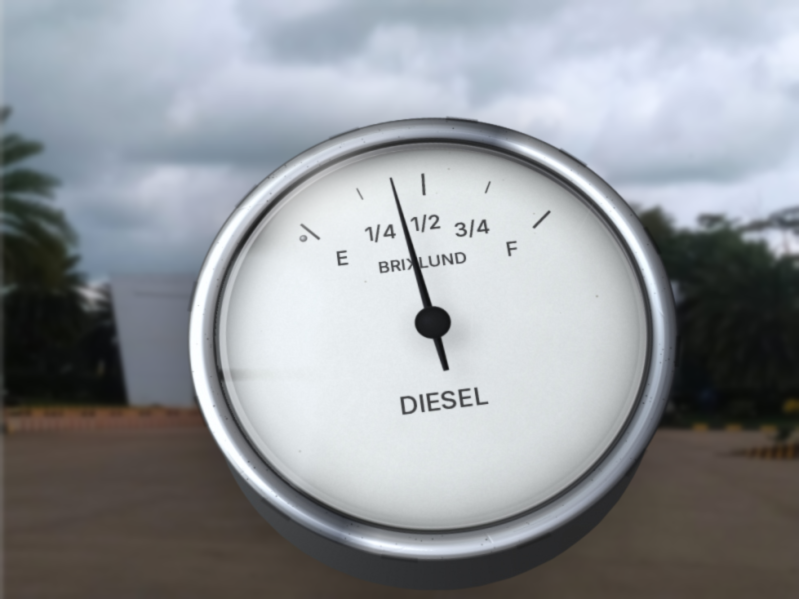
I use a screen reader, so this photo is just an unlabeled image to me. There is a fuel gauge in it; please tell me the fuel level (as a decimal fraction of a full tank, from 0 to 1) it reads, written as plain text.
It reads 0.375
